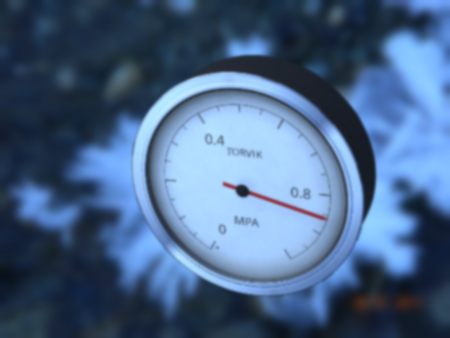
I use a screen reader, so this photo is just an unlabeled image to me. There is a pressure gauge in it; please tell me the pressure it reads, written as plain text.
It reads 0.85 MPa
